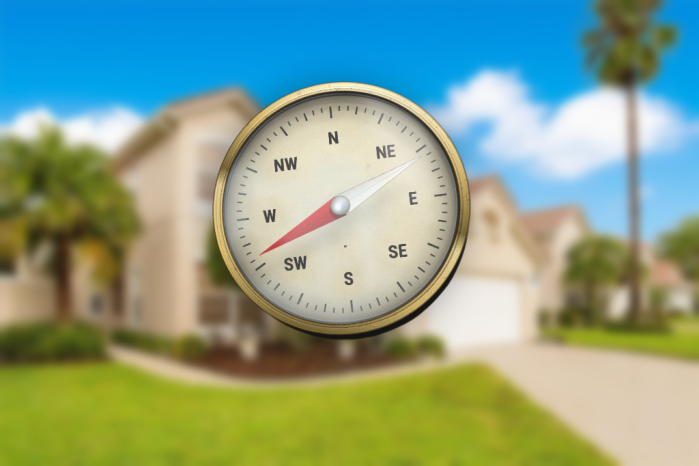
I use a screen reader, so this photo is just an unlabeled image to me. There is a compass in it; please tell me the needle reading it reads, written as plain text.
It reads 245 °
